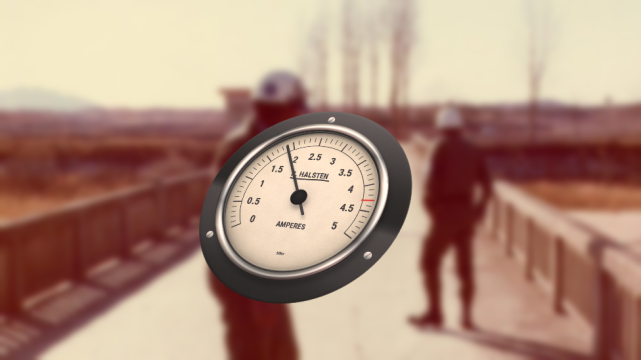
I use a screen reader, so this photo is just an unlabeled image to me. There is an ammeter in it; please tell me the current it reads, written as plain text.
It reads 1.9 A
